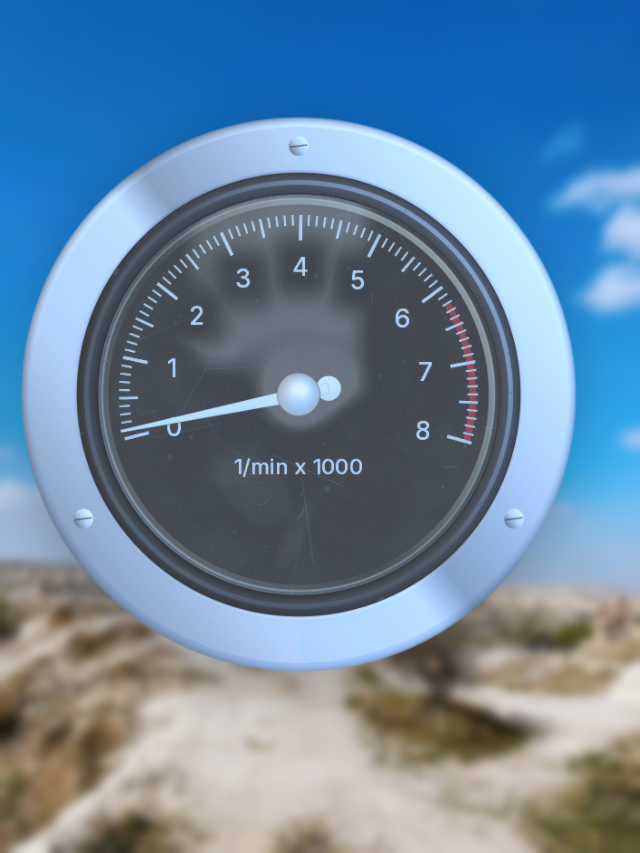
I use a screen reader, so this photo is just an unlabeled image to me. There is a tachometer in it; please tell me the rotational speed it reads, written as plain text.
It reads 100 rpm
